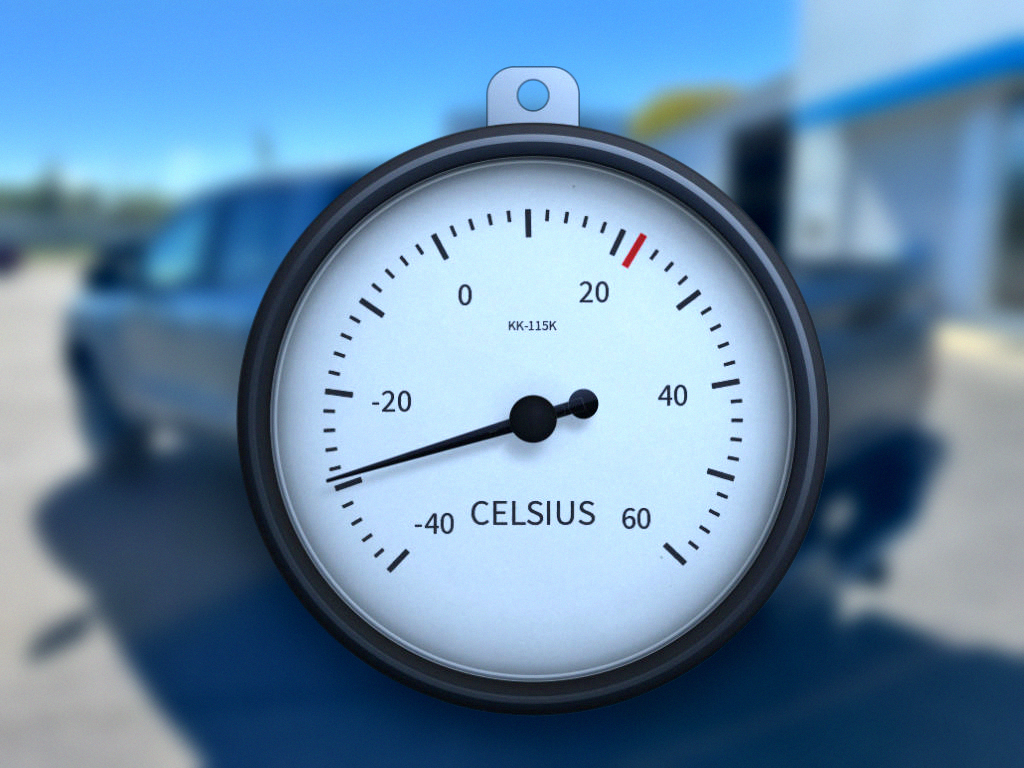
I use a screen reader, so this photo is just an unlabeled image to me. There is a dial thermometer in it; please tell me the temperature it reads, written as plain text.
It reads -29 °C
